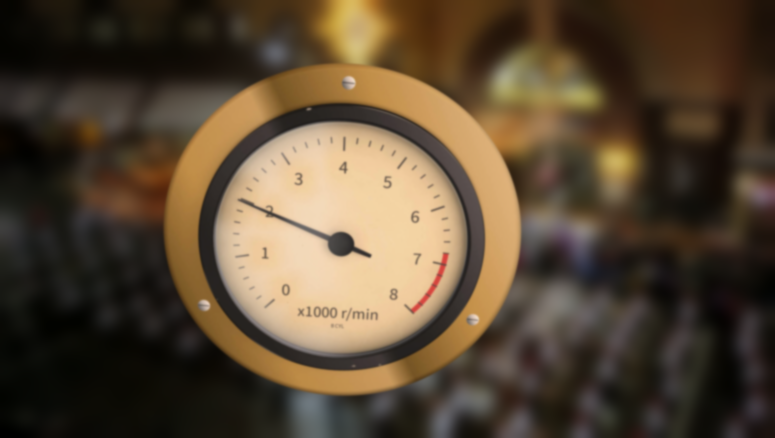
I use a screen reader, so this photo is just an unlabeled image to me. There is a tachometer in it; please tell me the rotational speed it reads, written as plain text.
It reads 2000 rpm
